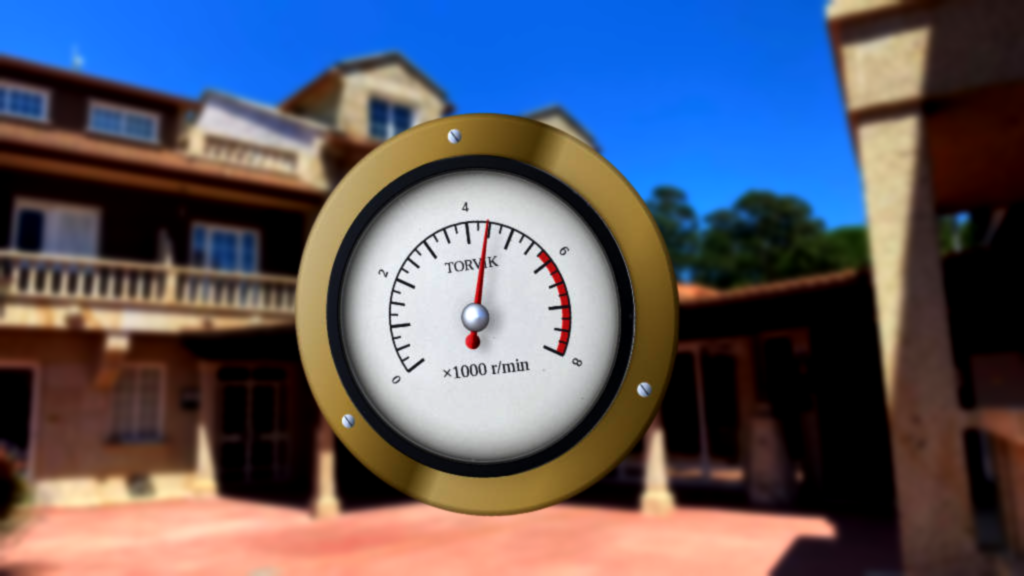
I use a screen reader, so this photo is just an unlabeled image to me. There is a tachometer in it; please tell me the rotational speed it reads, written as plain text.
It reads 4500 rpm
